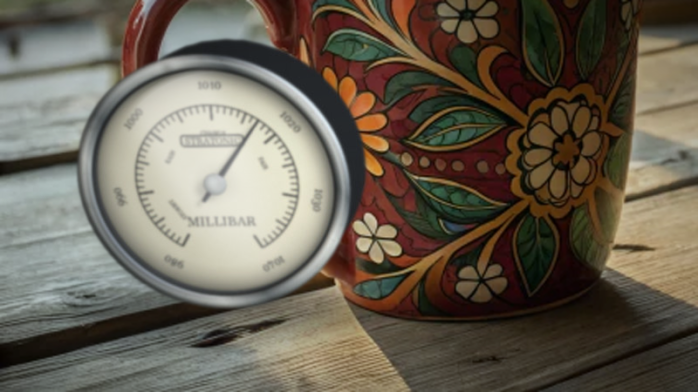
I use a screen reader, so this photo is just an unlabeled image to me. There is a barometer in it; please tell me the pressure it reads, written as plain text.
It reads 1017 mbar
